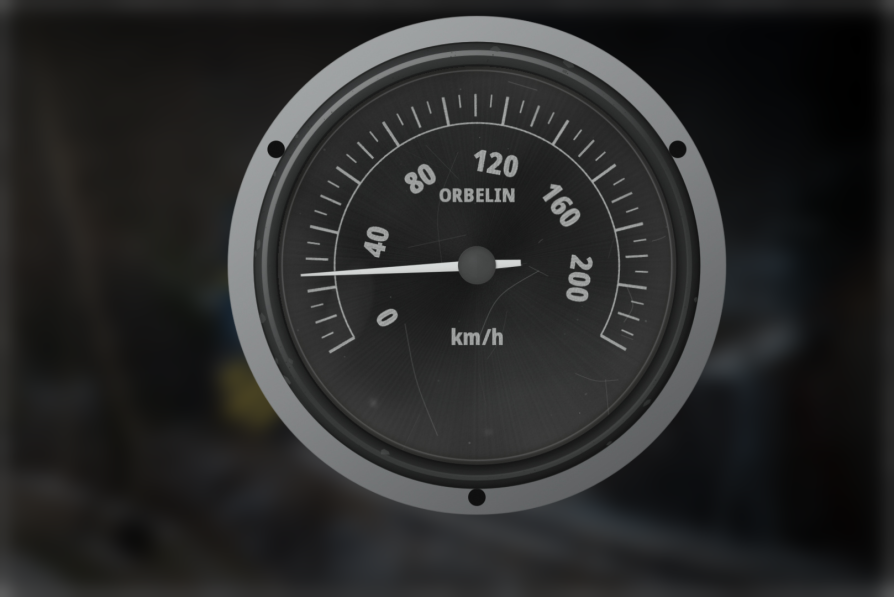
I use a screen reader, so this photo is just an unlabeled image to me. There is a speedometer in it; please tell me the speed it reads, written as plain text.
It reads 25 km/h
